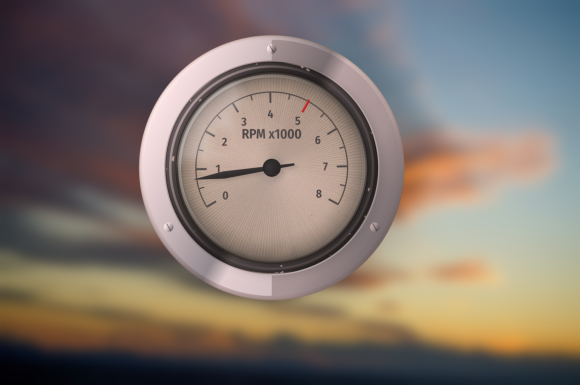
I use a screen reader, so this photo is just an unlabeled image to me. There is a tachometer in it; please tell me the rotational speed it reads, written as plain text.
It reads 750 rpm
